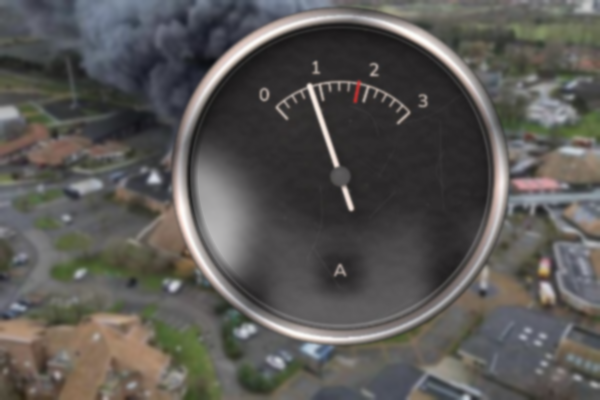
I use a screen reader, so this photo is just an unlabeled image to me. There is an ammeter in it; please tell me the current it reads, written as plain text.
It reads 0.8 A
